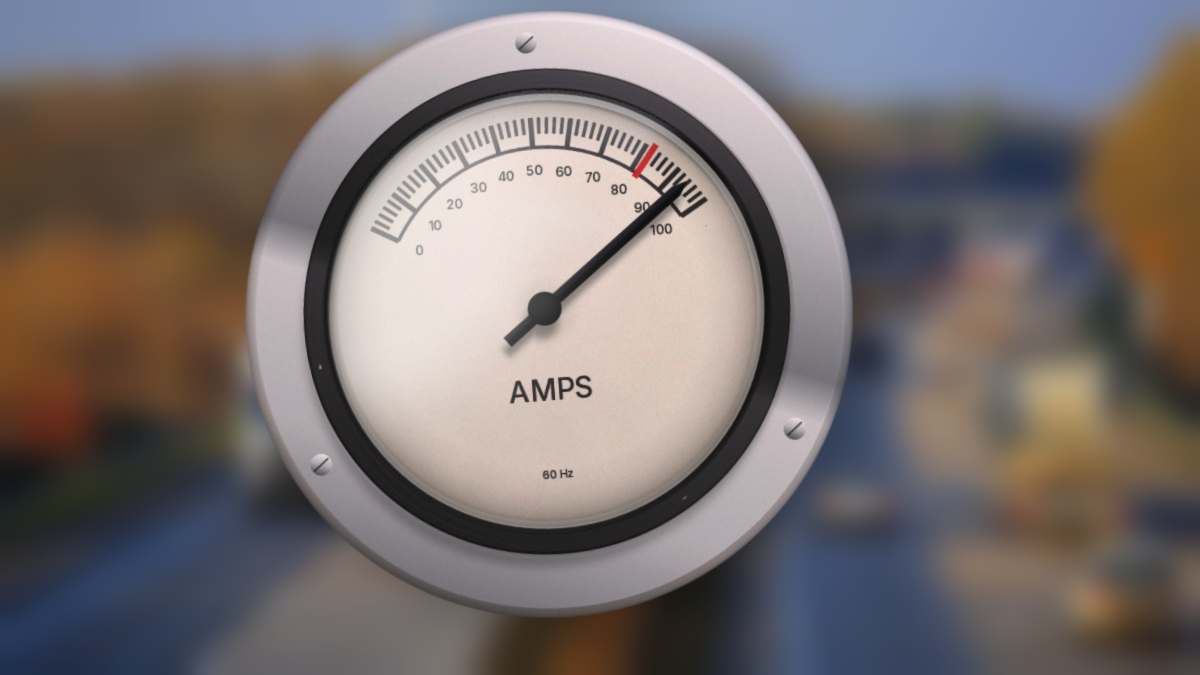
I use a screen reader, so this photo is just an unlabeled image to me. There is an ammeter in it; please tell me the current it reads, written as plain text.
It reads 94 A
